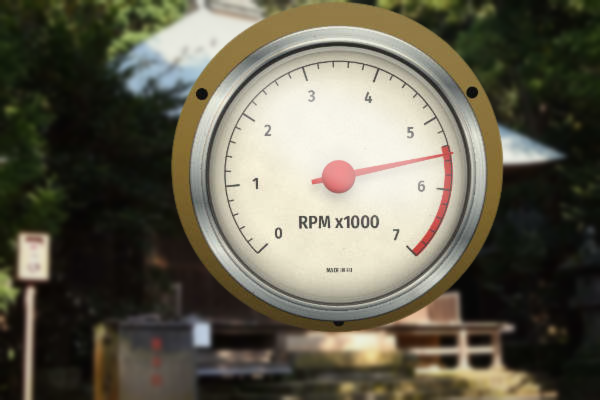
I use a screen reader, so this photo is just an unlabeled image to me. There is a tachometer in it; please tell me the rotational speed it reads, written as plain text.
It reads 5500 rpm
